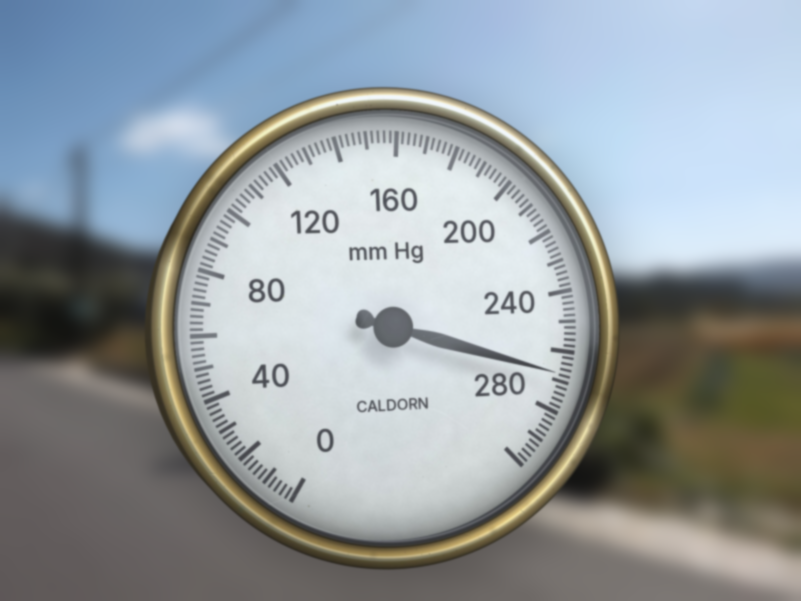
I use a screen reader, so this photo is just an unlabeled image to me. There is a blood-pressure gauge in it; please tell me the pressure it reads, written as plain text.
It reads 268 mmHg
